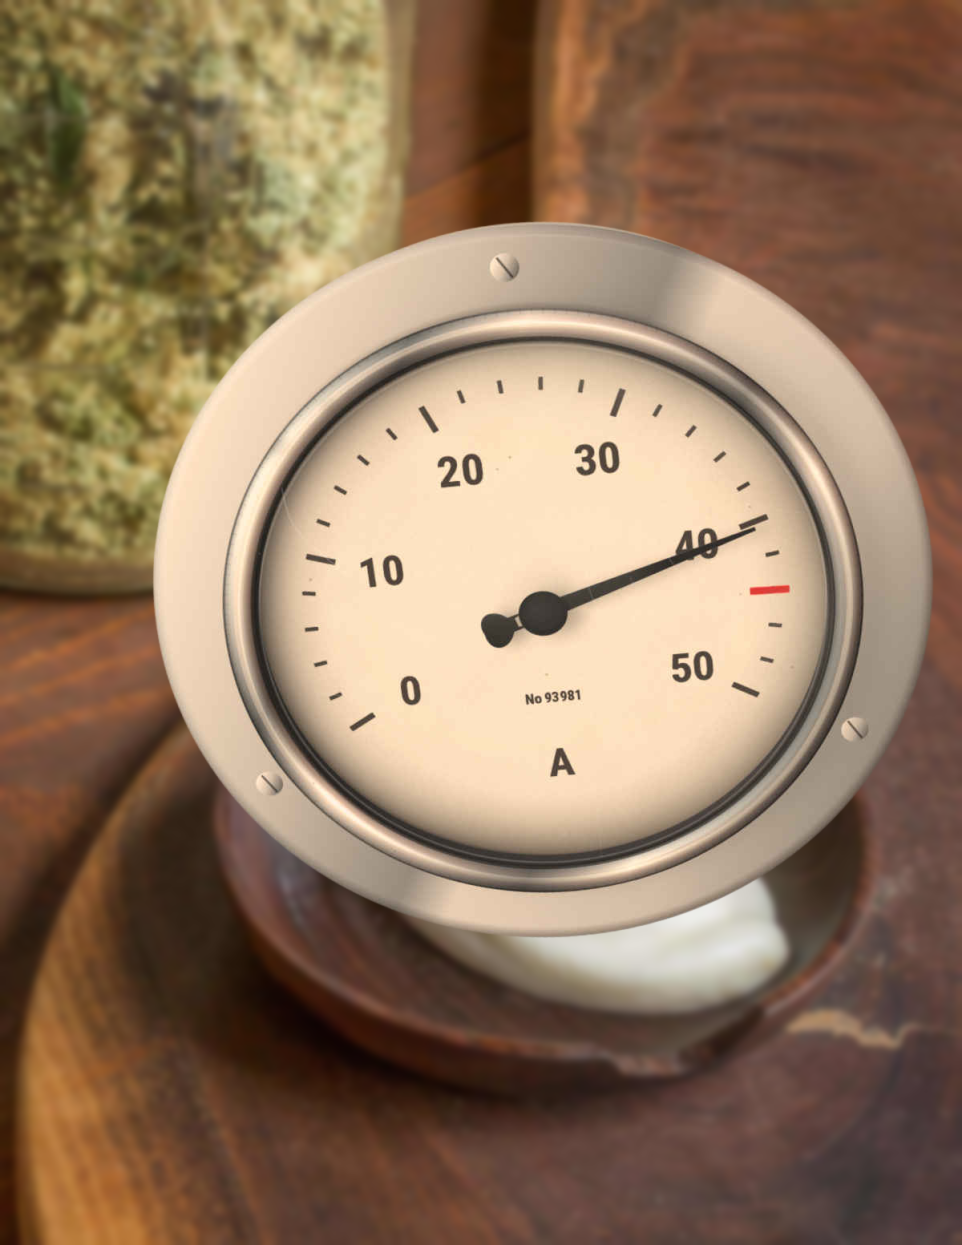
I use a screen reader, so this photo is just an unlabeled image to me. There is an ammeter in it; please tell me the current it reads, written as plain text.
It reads 40 A
